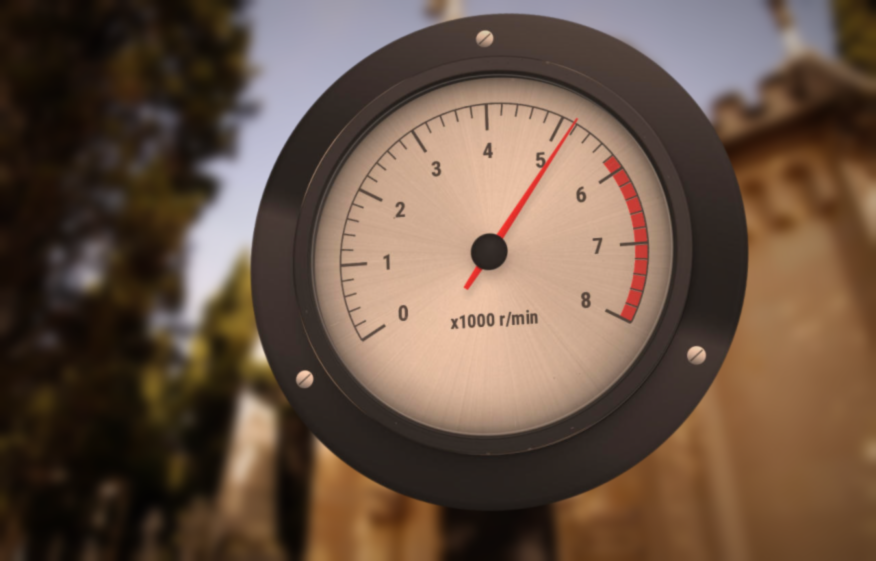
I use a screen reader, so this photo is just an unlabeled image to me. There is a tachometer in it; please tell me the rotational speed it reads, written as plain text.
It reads 5200 rpm
